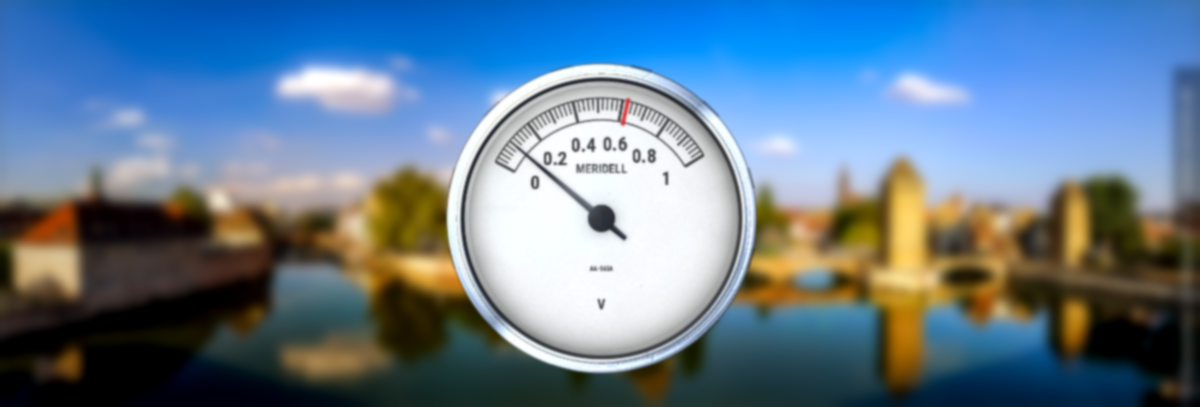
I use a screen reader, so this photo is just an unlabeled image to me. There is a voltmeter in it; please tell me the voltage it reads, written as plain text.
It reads 0.1 V
